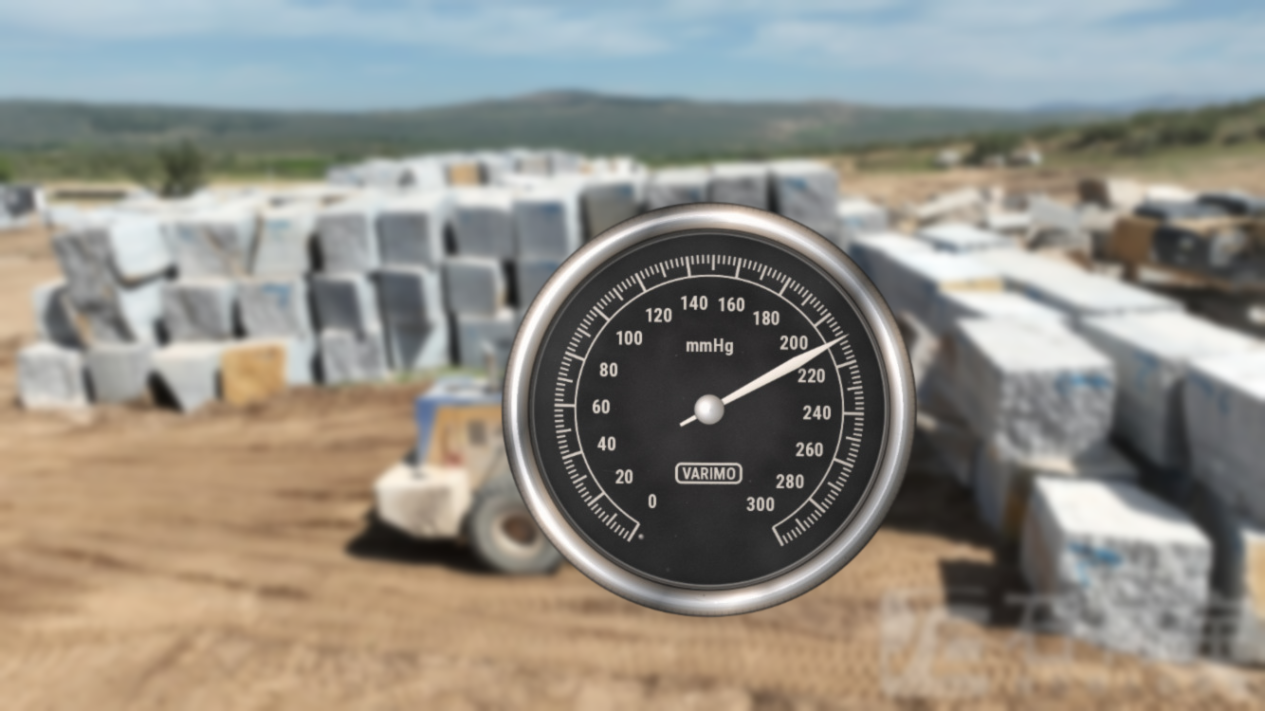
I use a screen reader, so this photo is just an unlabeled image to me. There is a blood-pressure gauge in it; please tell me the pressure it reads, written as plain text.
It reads 210 mmHg
